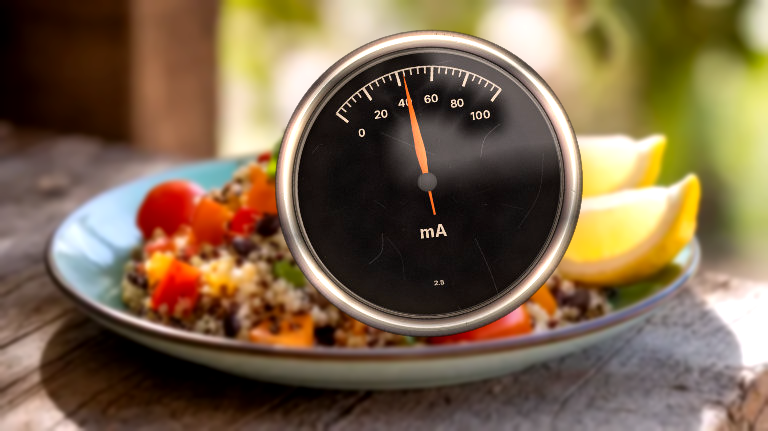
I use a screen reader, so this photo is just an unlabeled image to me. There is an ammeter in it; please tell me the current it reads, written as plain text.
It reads 44 mA
